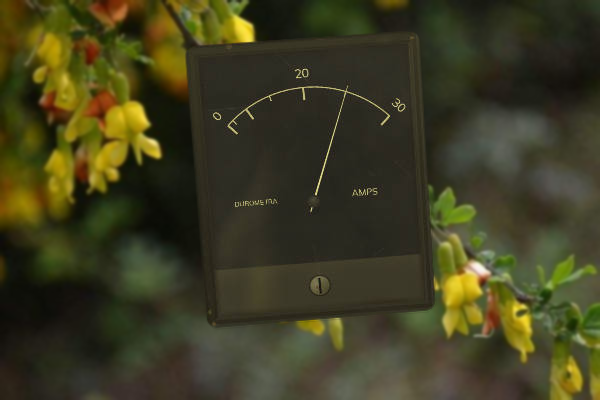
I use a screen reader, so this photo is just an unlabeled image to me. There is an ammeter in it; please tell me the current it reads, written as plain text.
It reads 25 A
